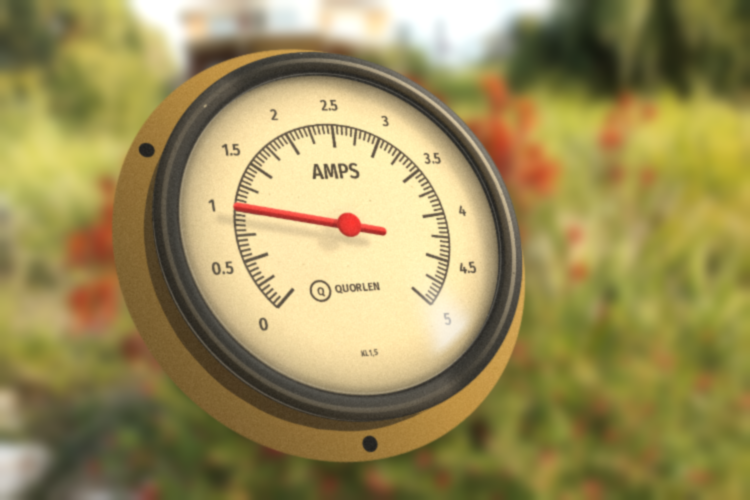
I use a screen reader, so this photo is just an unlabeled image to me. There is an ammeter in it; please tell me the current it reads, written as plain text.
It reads 1 A
